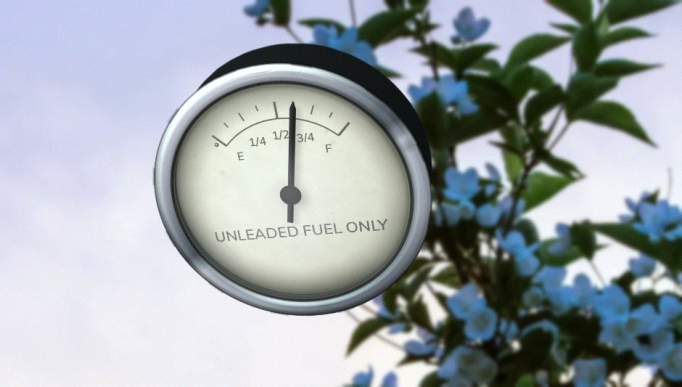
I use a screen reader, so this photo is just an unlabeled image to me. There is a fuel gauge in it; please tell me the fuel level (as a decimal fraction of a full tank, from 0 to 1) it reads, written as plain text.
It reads 0.625
